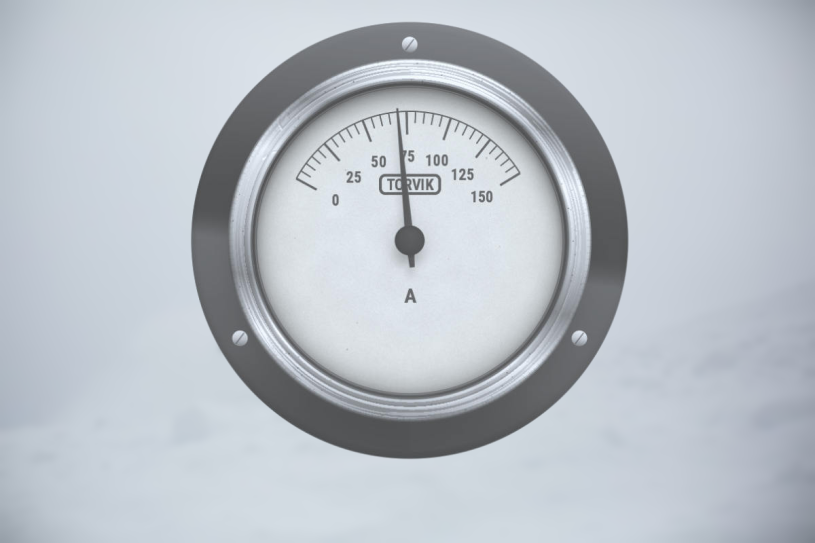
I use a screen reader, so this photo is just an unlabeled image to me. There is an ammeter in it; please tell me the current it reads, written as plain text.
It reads 70 A
